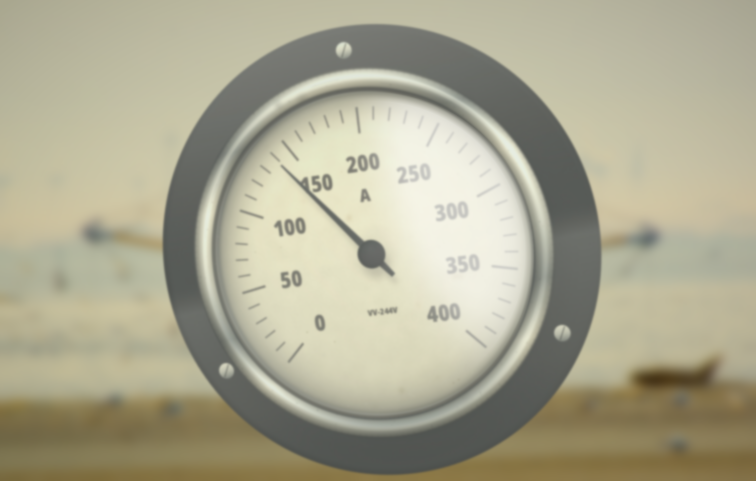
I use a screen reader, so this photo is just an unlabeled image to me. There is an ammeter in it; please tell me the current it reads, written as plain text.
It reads 140 A
